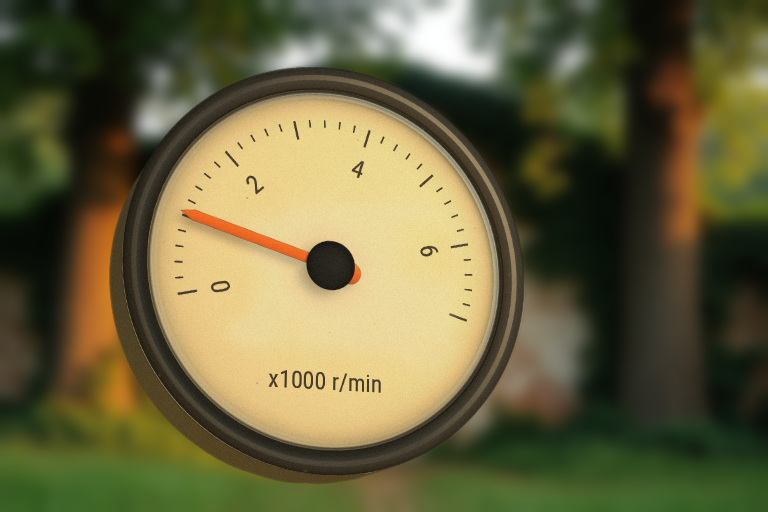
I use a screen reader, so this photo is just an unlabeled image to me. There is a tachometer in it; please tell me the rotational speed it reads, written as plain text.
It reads 1000 rpm
